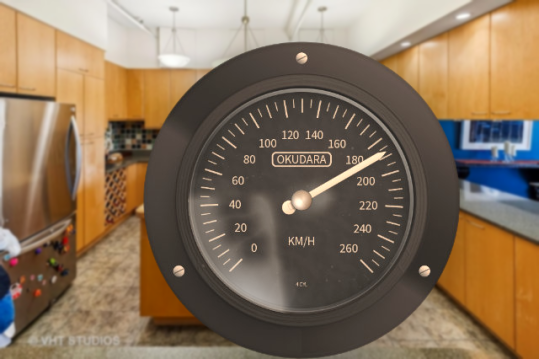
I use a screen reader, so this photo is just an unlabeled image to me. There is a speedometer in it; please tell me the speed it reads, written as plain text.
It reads 187.5 km/h
